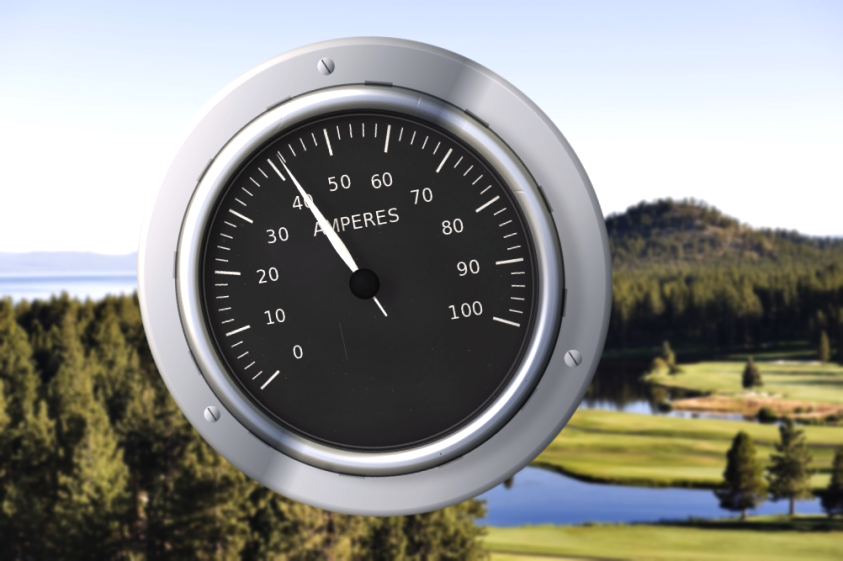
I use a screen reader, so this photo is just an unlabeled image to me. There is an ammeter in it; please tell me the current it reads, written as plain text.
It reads 42 A
